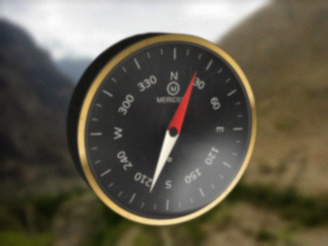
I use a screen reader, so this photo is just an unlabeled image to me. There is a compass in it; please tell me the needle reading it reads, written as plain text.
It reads 20 °
